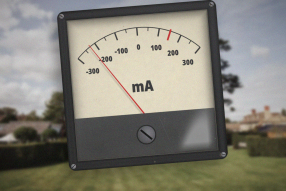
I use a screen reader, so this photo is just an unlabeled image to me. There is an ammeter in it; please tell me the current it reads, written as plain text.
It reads -225 mA
